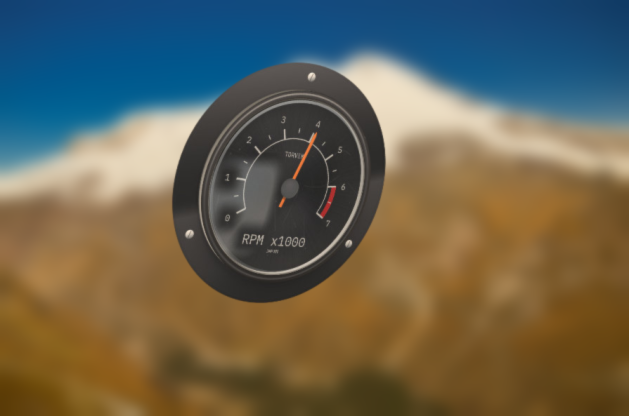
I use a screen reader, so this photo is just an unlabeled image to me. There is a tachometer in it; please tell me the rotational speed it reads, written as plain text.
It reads 4000 rpm
